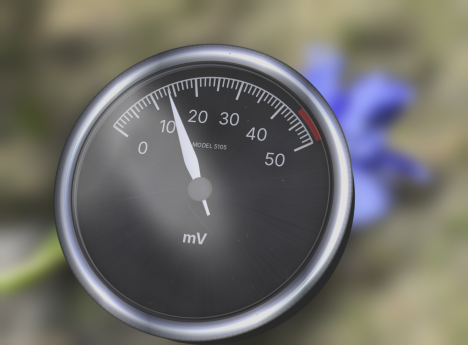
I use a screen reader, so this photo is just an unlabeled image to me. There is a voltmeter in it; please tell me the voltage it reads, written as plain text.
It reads 14 mV
